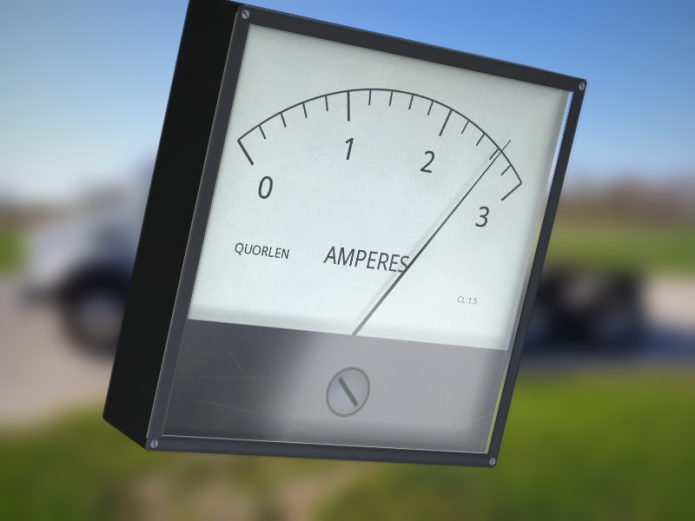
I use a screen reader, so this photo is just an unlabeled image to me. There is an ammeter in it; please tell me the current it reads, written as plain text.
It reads 2.6 A
